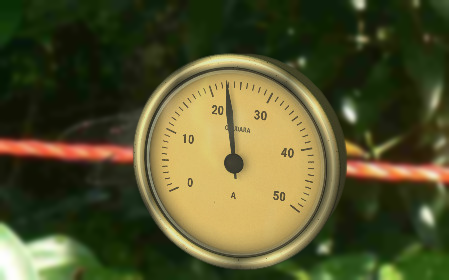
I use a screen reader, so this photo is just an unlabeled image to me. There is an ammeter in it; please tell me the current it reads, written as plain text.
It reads 23 A
